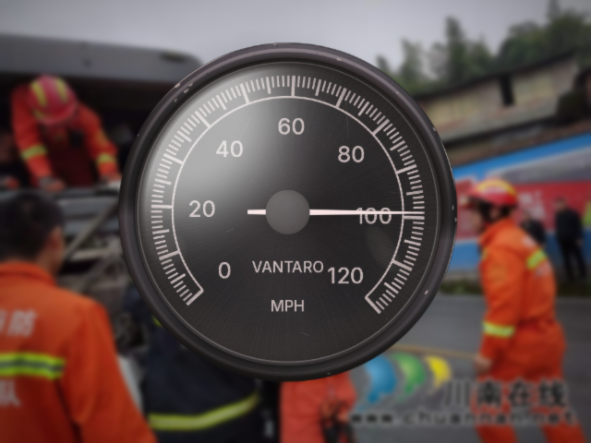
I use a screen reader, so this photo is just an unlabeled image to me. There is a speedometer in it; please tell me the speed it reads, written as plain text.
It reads 99 mph
